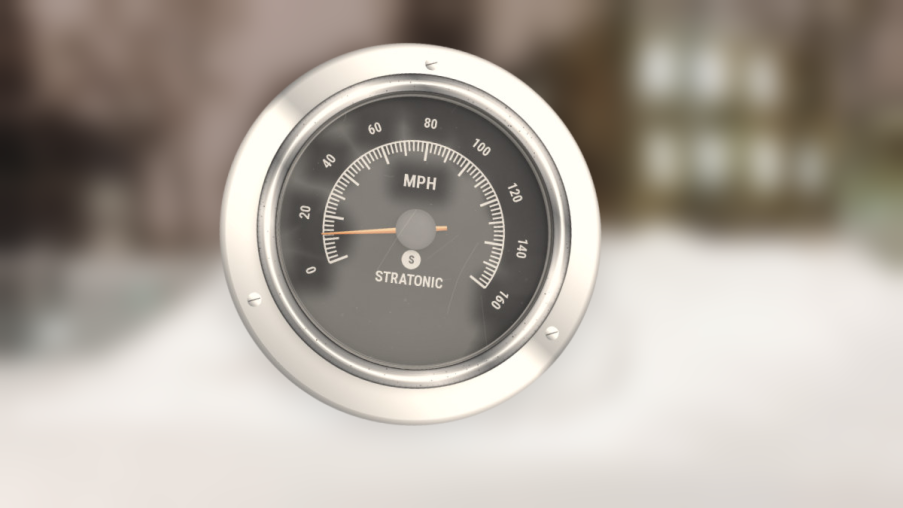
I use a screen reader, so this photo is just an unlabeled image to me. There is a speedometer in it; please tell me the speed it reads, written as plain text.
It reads 12 mph
